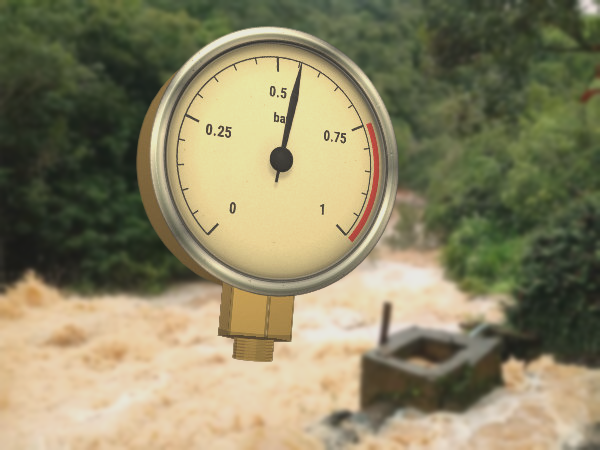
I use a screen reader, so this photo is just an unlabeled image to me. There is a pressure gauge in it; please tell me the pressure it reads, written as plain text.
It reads 0.55 bar
